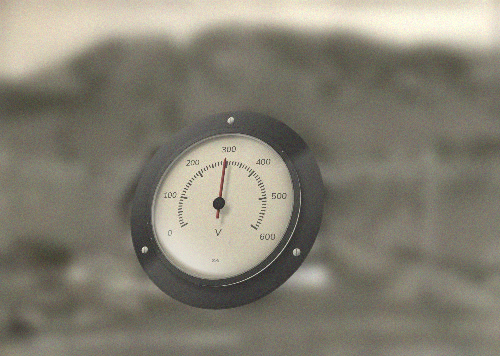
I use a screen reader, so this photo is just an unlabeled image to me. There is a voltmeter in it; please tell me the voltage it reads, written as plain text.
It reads 300 V
